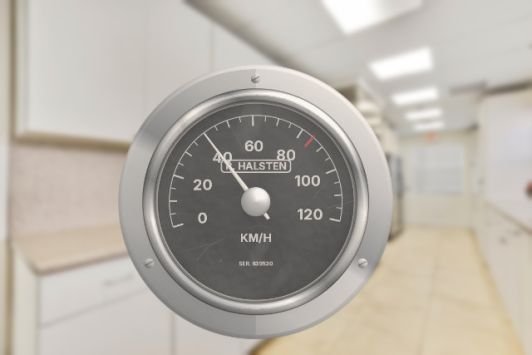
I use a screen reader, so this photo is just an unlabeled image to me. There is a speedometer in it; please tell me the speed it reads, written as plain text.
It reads 40 km/h
